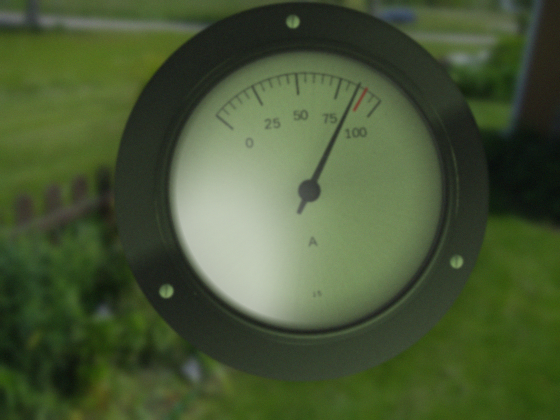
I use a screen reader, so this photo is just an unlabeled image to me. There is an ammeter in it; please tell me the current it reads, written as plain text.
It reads 85 A
